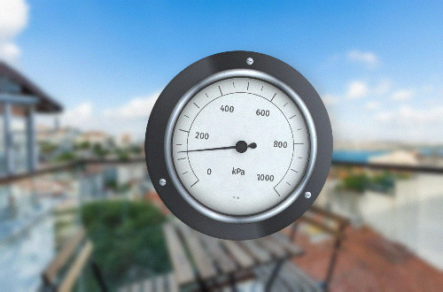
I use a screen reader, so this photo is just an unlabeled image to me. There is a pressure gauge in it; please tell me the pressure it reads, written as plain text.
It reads 125 kPa
